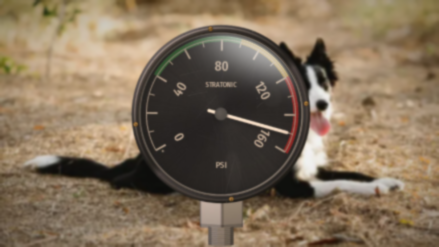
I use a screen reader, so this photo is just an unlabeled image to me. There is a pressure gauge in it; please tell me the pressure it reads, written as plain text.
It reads 150 psi
